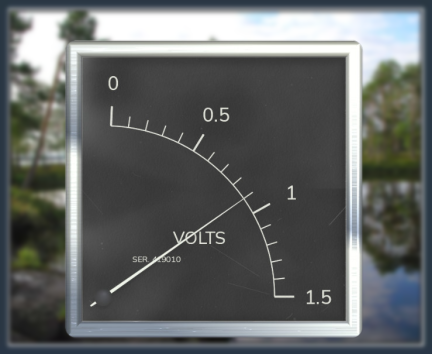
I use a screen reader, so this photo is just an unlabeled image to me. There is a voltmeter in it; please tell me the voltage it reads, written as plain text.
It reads 0.9 V
